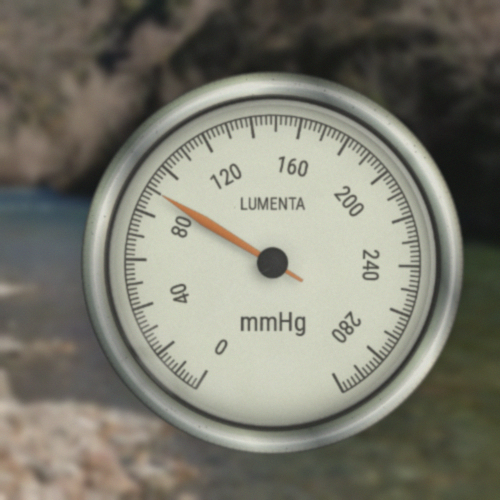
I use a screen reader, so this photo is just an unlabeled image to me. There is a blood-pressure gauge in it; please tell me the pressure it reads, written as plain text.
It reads 90 mmHg
